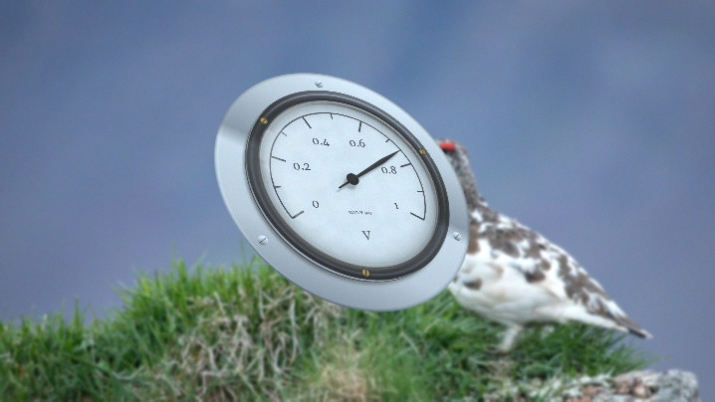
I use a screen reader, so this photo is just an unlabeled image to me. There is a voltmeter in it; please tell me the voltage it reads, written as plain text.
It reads 0.75 V
